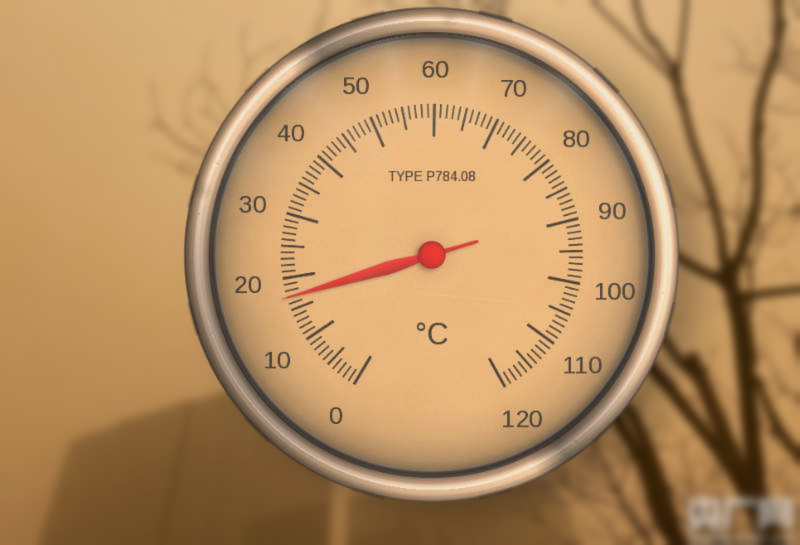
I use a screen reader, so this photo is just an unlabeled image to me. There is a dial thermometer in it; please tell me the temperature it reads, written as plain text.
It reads 17 °C
